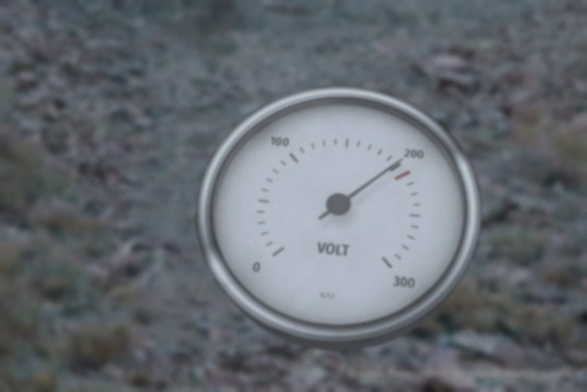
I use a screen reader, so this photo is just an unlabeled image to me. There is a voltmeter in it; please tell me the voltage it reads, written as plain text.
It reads 200 V
